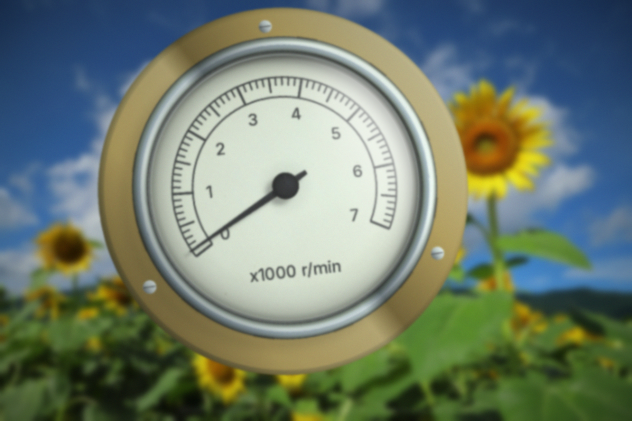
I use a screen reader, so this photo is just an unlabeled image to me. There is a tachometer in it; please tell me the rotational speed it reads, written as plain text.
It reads 100 rpm
